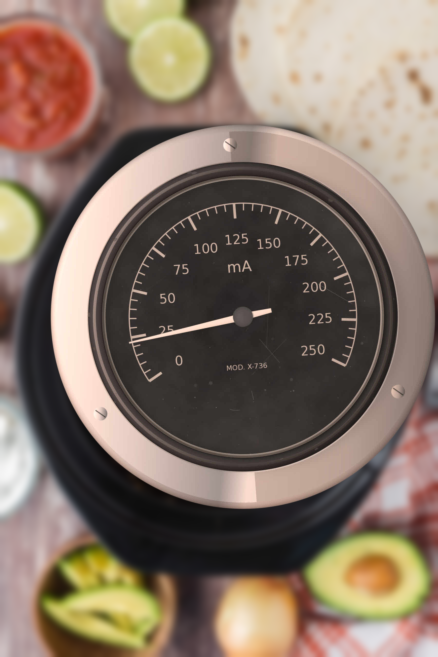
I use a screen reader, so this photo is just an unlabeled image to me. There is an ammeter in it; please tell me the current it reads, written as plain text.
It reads 22.5 mA
